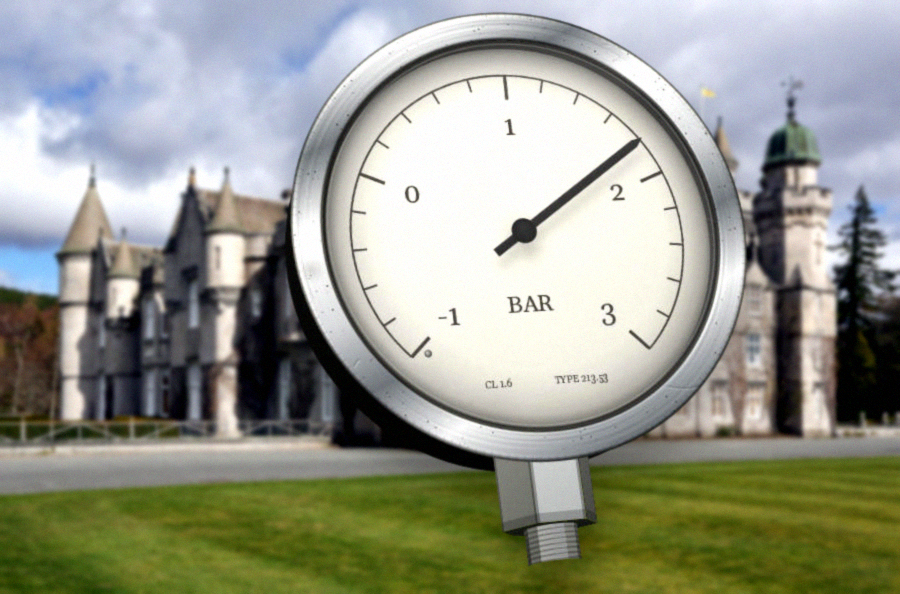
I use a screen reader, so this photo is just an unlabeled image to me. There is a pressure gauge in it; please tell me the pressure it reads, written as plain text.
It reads 1.8 bar
